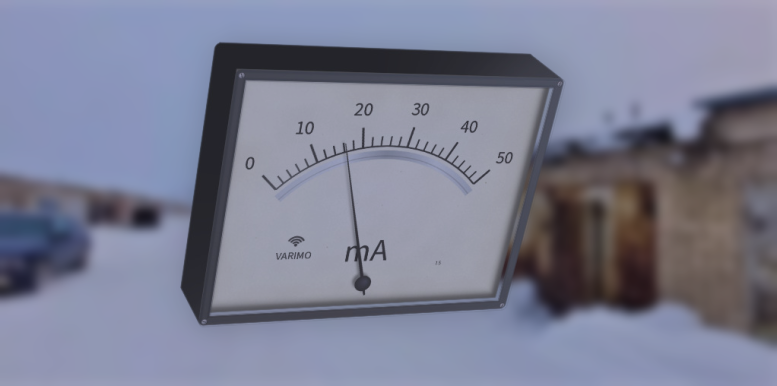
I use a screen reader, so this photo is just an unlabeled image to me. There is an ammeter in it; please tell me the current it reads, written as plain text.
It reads 16 mA
